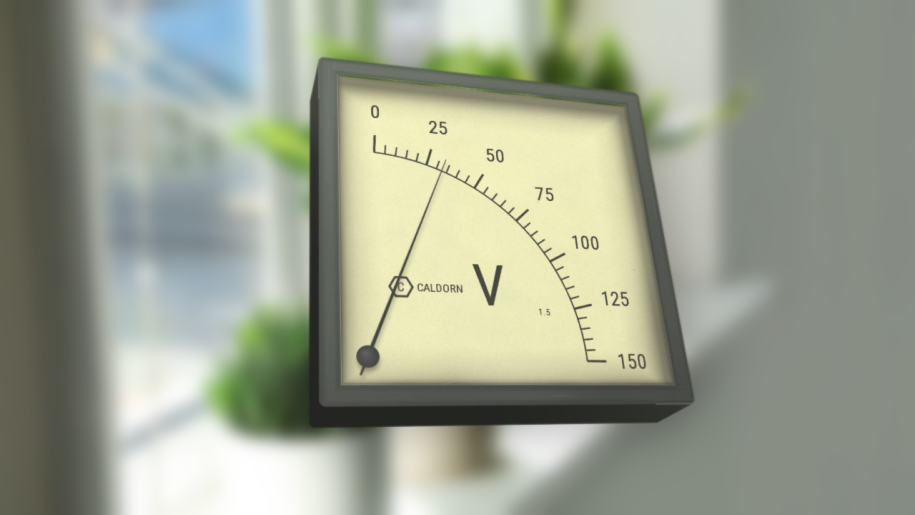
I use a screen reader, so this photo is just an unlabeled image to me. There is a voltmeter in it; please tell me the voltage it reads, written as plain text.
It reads 32.5 V
